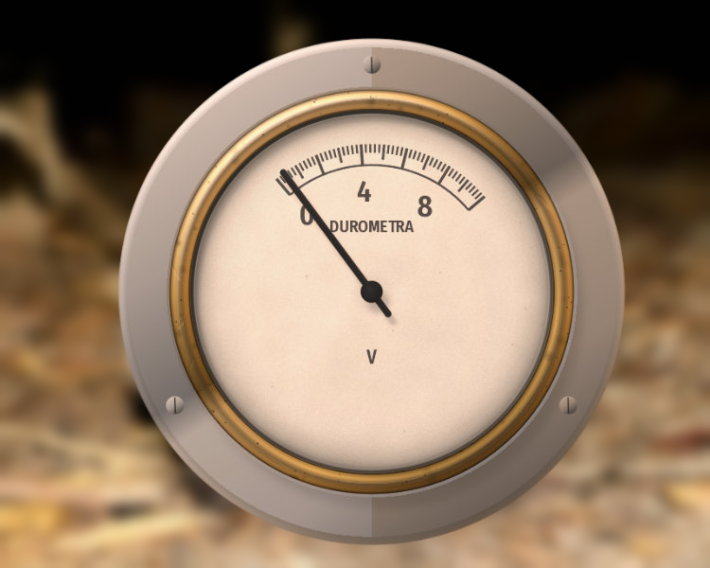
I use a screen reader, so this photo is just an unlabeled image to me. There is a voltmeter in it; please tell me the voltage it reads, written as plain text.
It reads 0.4 V
